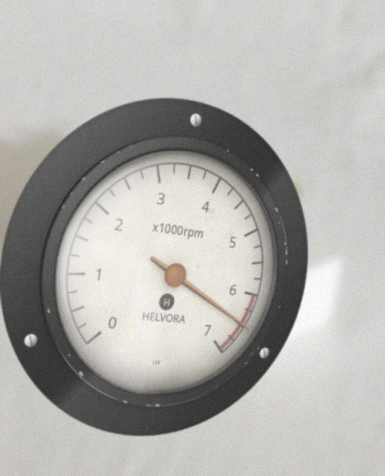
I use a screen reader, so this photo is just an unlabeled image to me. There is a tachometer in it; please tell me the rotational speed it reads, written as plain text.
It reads 6500 rpm
